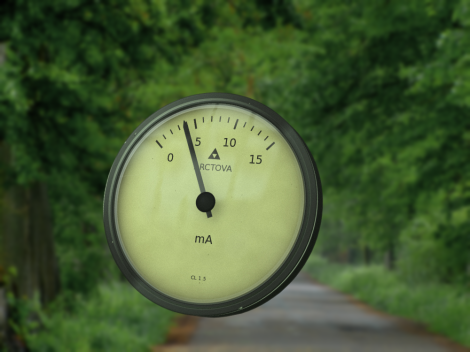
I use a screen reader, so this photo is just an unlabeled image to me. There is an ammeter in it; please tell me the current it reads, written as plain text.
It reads 4 mA
